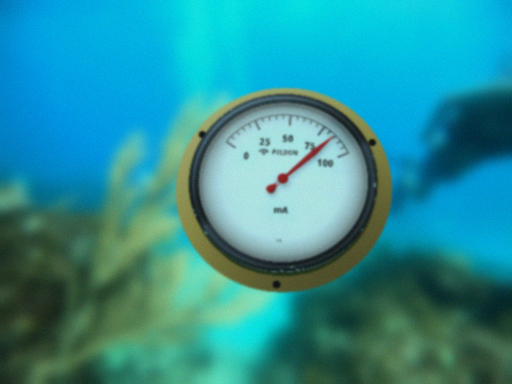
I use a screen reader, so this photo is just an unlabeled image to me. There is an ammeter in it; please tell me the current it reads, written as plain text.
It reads 85 mA
